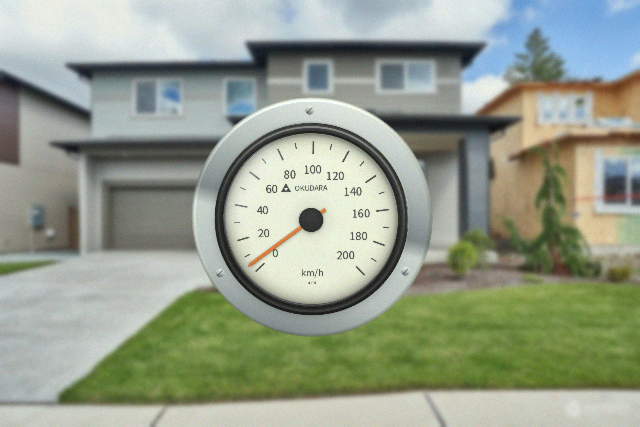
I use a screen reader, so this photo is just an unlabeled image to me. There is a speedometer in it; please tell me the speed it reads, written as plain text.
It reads 5 km/h
